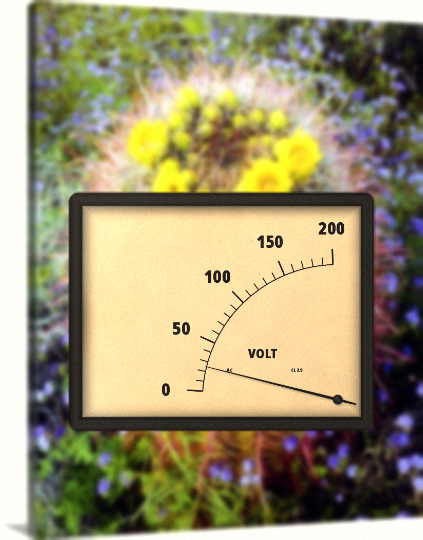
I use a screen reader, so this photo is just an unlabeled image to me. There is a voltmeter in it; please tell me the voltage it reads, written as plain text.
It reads 25 V
